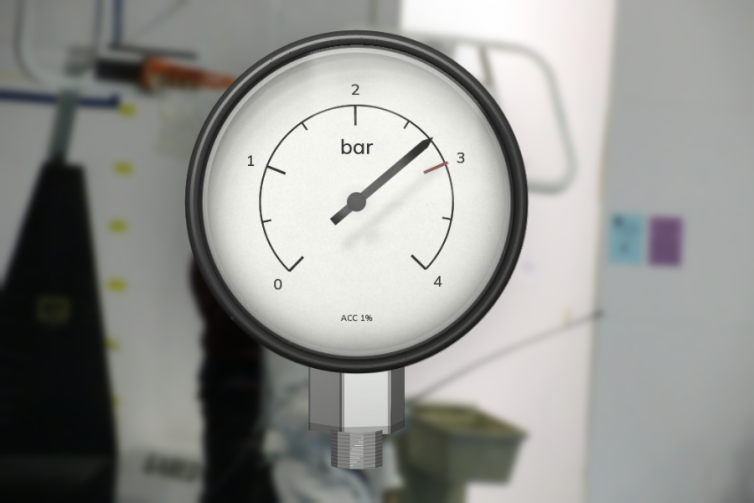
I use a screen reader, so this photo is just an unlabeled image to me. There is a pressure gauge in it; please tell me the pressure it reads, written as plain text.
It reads 2.75 bar
